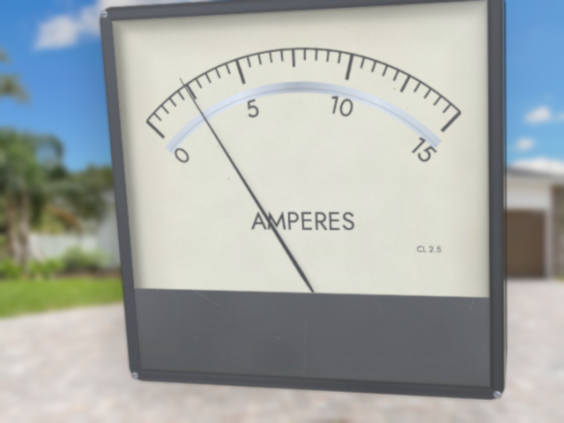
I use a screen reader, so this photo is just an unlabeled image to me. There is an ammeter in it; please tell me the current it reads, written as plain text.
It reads 2.5 A
